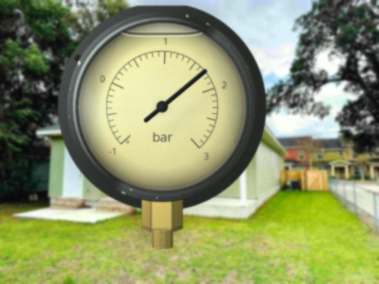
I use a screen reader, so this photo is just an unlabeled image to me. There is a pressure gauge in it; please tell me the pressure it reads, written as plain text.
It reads 1.7 bar
